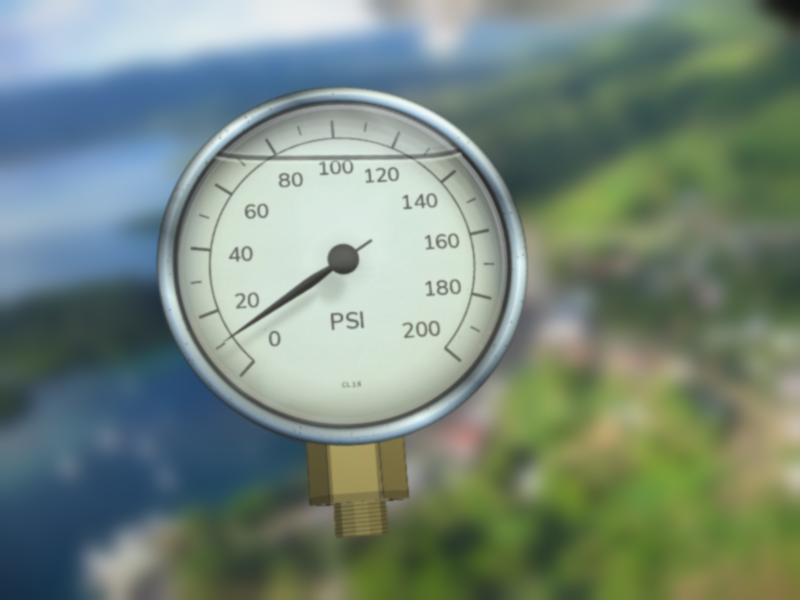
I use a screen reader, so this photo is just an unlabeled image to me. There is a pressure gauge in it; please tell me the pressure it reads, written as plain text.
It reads 10 psi
